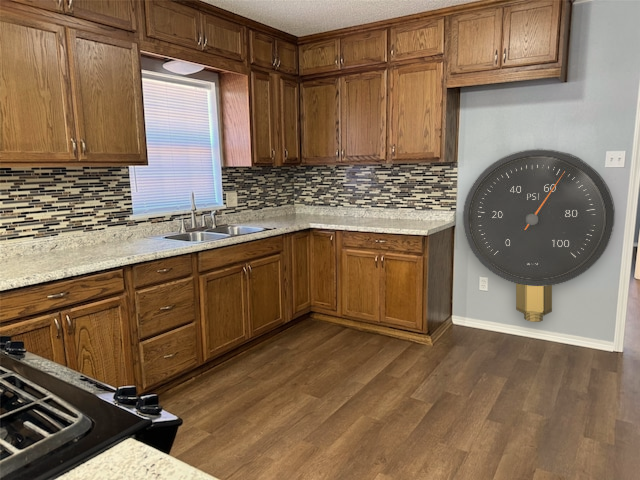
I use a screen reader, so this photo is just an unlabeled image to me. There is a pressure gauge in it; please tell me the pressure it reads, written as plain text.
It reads 62 psi
